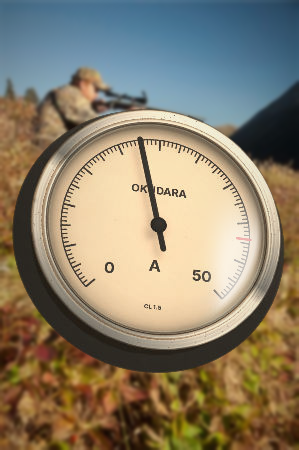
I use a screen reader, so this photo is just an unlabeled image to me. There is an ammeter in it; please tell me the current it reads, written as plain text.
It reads 22.5 A
